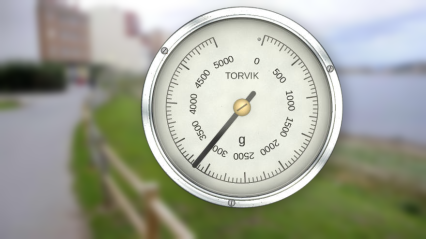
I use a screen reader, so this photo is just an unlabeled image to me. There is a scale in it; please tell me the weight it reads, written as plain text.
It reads 3150 g
